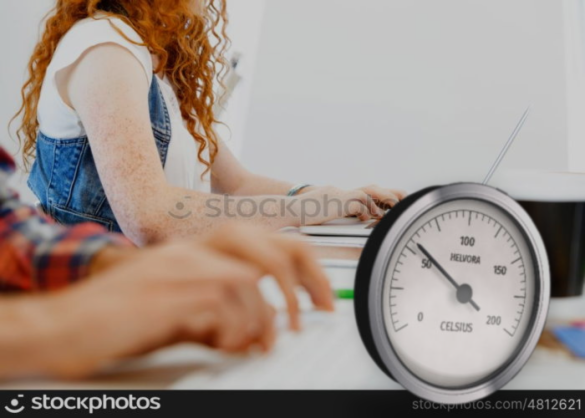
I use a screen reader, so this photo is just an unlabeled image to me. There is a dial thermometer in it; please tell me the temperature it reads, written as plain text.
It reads 55 °C
